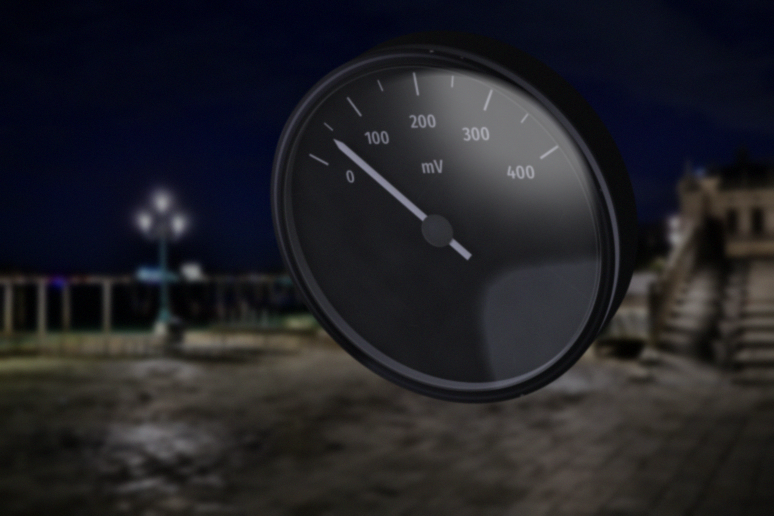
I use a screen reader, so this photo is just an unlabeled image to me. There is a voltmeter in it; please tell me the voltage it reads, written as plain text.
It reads 50 mV
